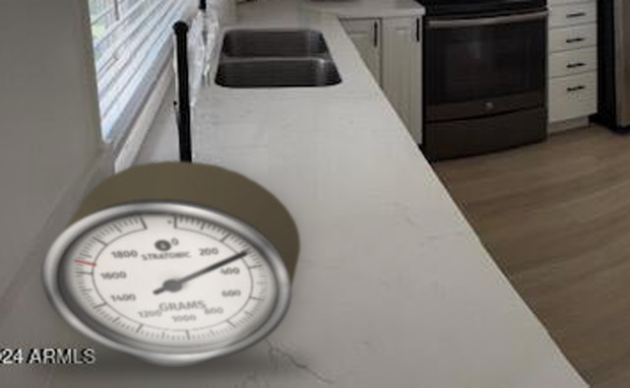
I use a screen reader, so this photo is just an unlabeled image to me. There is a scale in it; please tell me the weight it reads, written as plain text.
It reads 300 g
